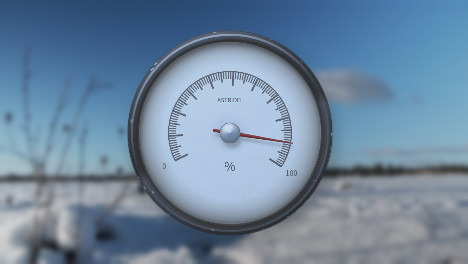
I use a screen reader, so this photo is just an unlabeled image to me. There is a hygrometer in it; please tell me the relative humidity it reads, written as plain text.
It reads 90 %
